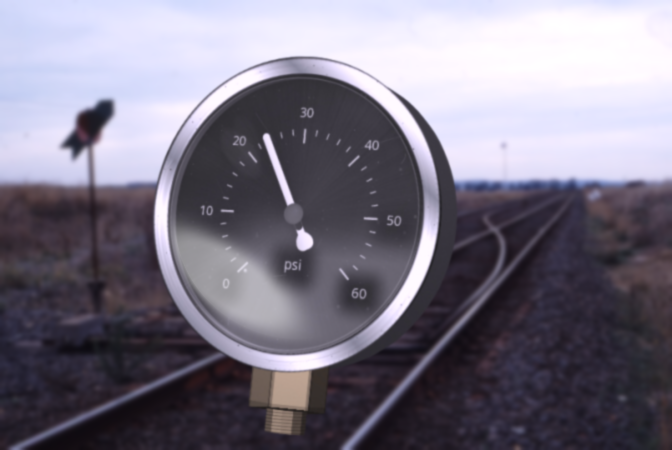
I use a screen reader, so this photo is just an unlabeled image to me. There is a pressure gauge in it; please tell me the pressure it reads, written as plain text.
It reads 24 psi
